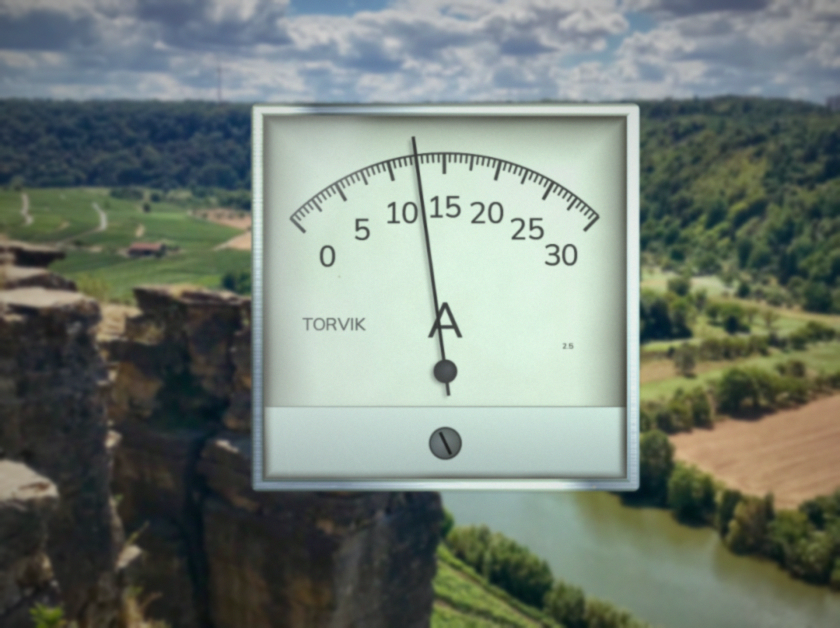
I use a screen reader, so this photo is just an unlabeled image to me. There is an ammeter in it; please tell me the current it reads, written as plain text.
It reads 12.5 A
